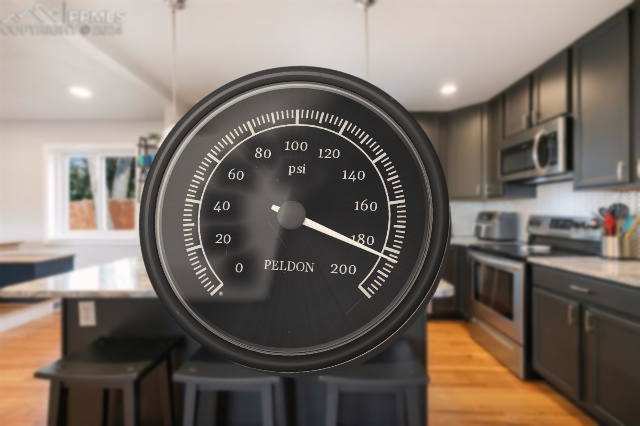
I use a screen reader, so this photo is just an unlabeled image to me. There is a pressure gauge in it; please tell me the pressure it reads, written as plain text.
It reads 184 psi
